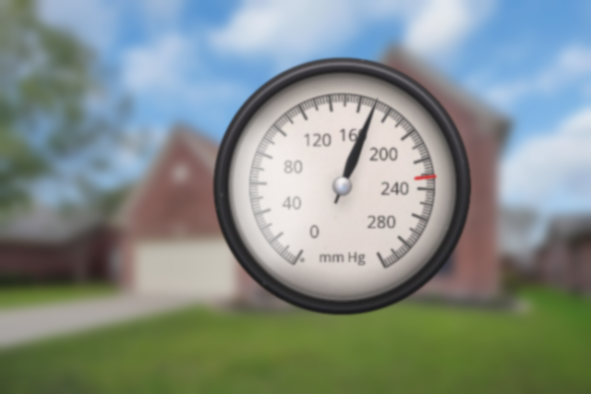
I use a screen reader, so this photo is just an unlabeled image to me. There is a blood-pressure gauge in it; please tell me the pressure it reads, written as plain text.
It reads 170 mmHg
